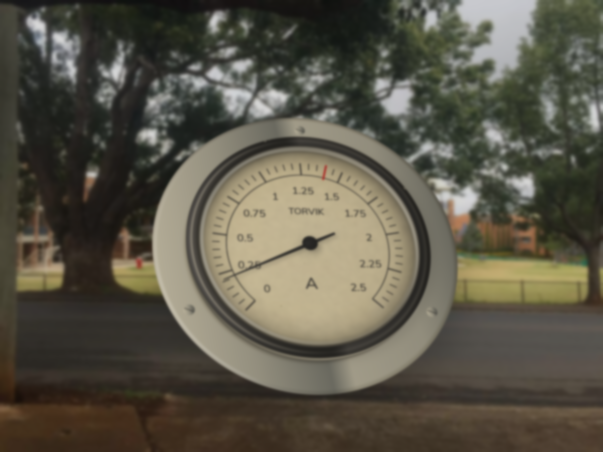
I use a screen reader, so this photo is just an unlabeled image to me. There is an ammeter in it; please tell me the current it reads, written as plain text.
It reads 0.2 A
